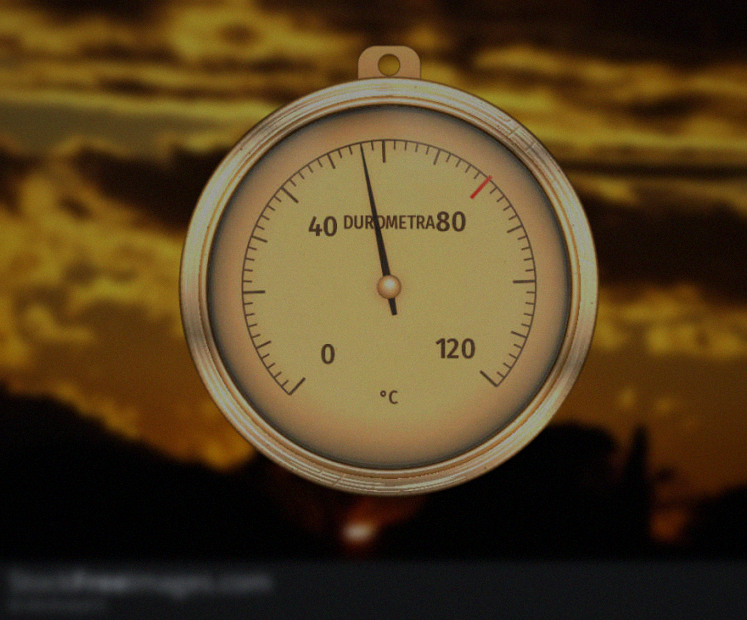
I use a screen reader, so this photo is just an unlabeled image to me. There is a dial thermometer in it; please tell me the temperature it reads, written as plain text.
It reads 56 °C
